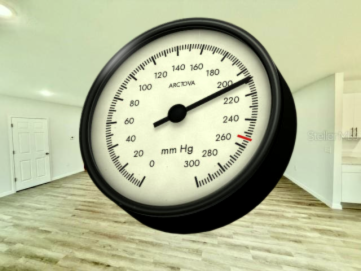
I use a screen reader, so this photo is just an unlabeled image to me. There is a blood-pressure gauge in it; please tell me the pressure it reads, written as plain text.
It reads 210 mmHg
